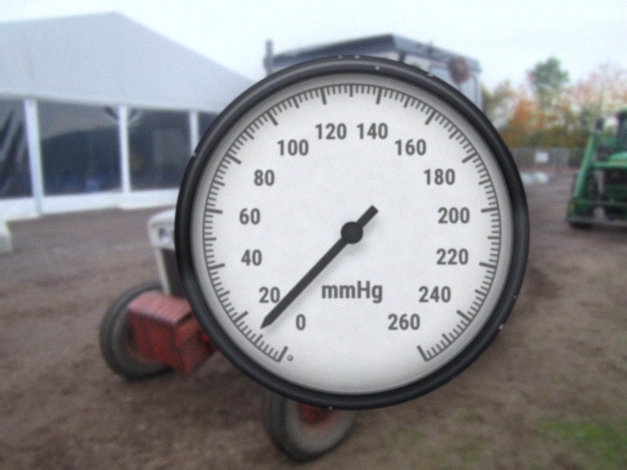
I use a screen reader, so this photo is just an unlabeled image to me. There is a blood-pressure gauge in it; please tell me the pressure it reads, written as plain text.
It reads 12 mmHg
